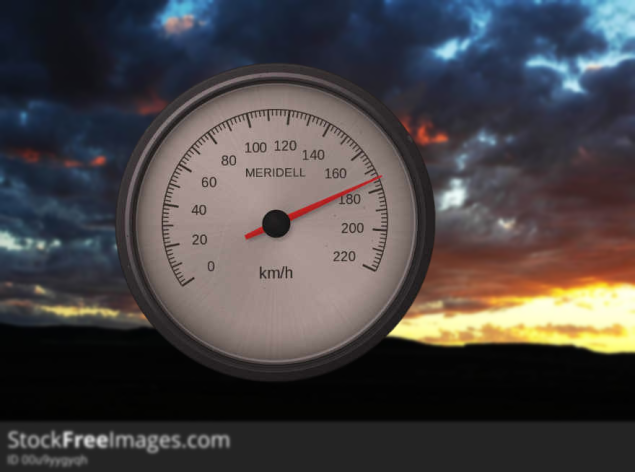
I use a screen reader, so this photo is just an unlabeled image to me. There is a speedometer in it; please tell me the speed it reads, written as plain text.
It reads 174 km/h
